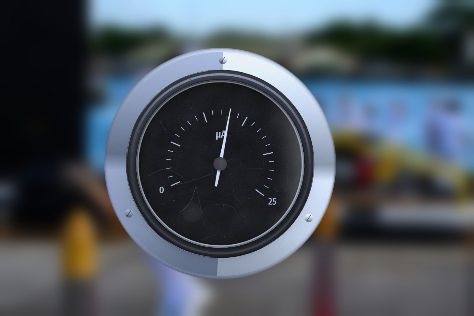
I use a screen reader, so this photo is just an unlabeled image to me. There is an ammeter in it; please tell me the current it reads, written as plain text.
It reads 13 µA
